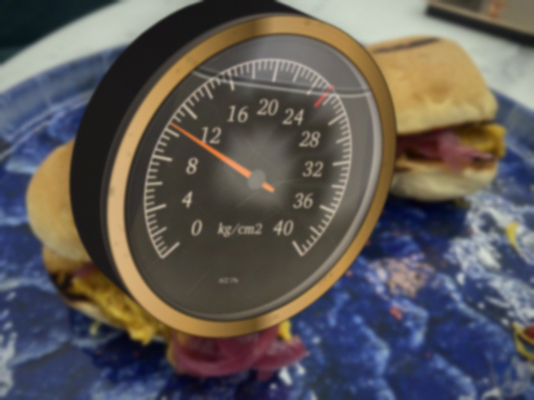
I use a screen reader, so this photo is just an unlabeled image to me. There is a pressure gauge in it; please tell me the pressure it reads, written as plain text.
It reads 10.5 kg/cm²
